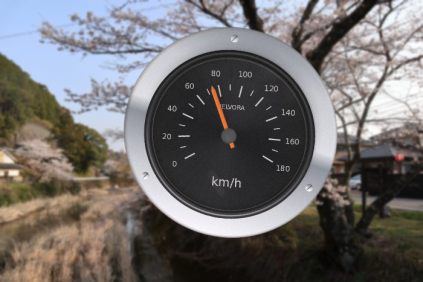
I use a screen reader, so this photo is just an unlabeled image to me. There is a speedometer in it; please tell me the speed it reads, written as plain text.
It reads 75 km/h
